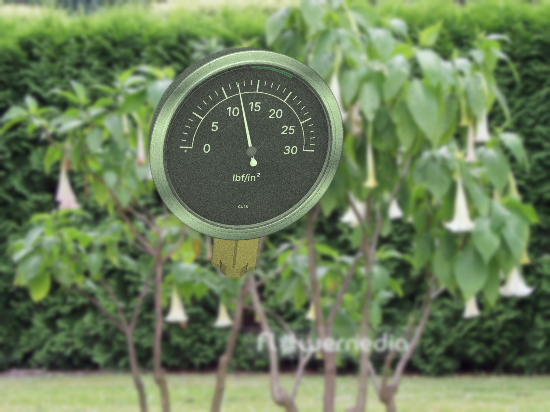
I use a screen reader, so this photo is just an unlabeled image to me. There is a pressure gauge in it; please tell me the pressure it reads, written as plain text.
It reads 12 psi
